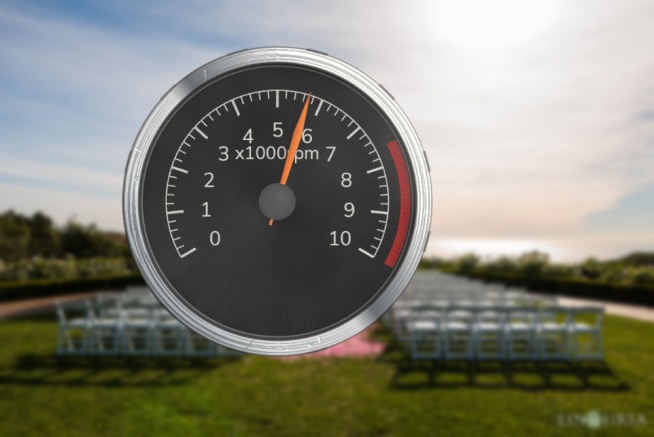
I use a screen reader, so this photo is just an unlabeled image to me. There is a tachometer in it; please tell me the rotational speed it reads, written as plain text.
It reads 5700 rpm
